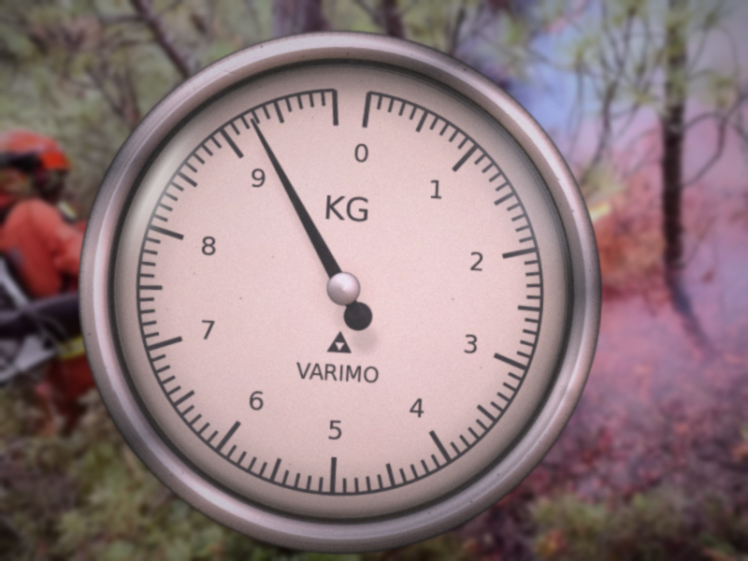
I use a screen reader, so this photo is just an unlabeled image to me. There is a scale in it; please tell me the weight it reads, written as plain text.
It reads 9.25 kg
